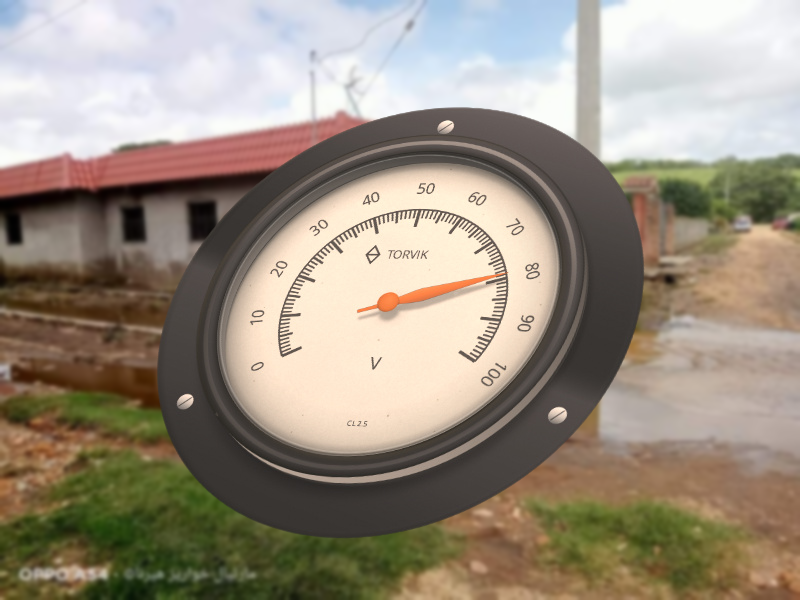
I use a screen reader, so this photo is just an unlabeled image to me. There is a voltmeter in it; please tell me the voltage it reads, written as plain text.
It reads 80 V
